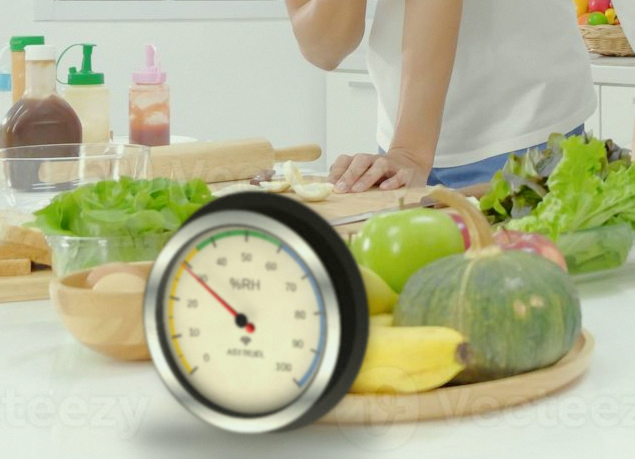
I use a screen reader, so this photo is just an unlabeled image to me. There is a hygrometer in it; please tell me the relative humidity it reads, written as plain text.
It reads 30 %
